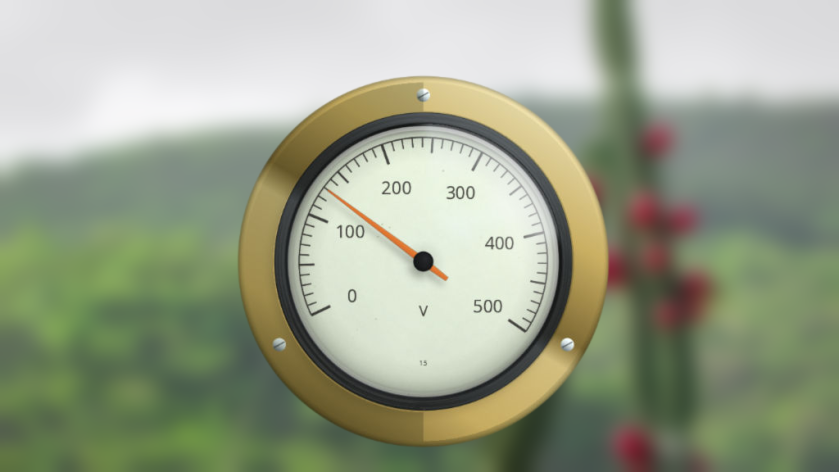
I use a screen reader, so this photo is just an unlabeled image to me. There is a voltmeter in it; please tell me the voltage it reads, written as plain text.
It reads 130 V
